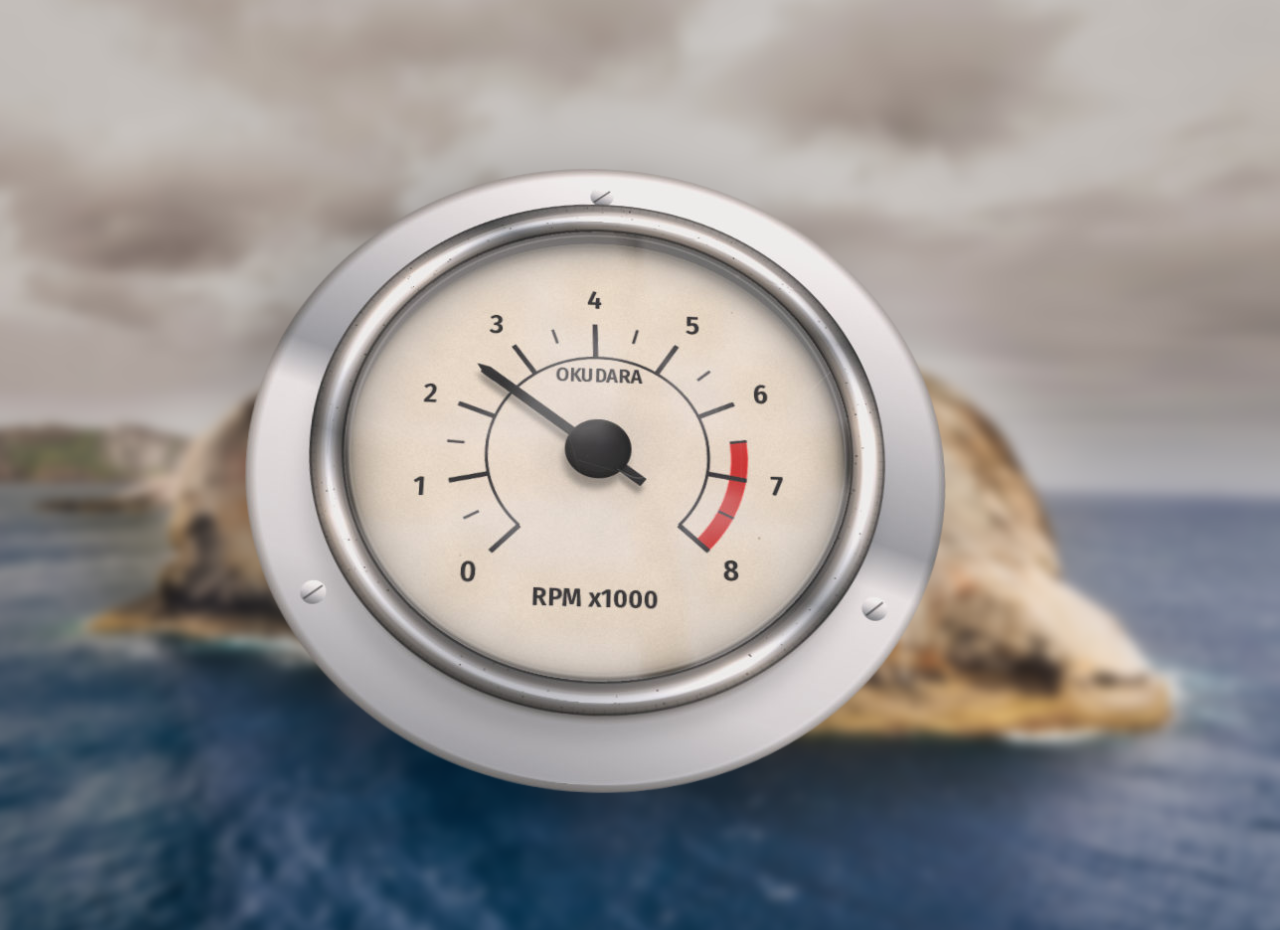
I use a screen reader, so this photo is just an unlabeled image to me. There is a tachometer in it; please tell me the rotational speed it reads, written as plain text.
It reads 2500 rpm
